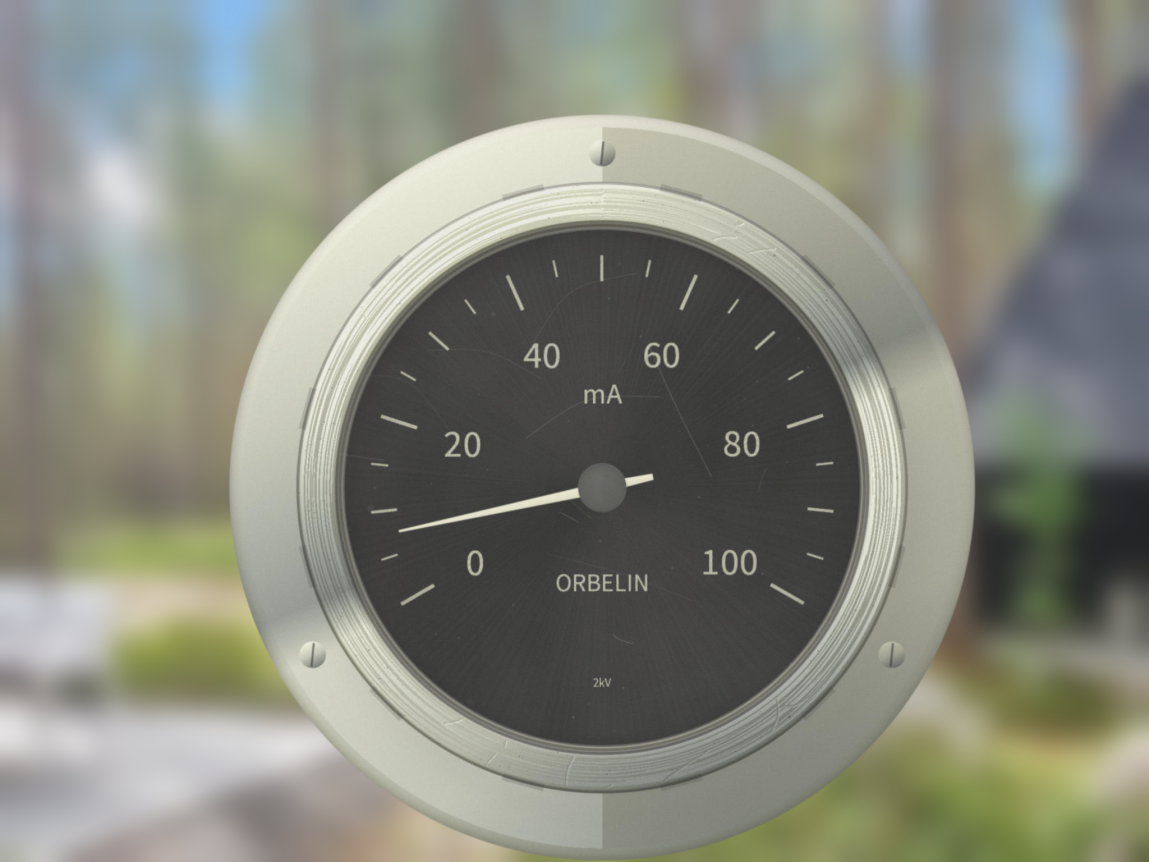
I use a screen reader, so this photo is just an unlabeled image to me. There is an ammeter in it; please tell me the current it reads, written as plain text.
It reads 7.5 mA
